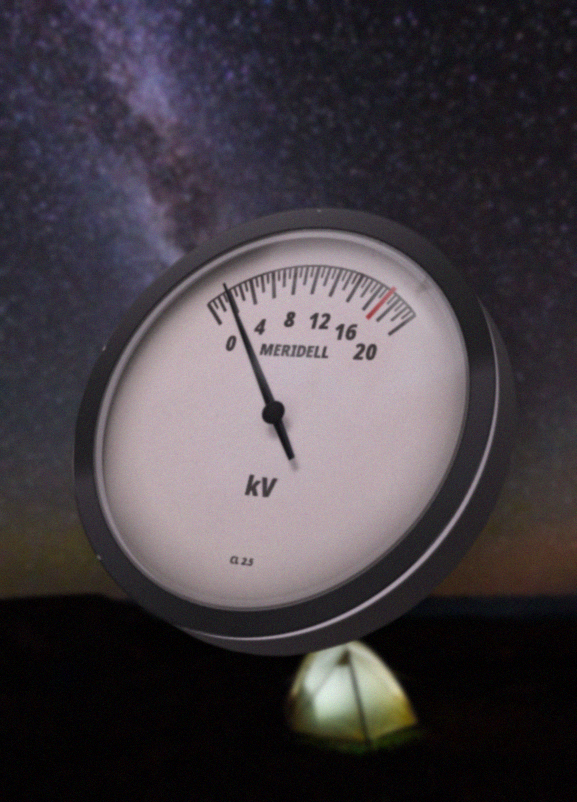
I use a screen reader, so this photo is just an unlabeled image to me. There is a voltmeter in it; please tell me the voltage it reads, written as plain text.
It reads 2 kV
